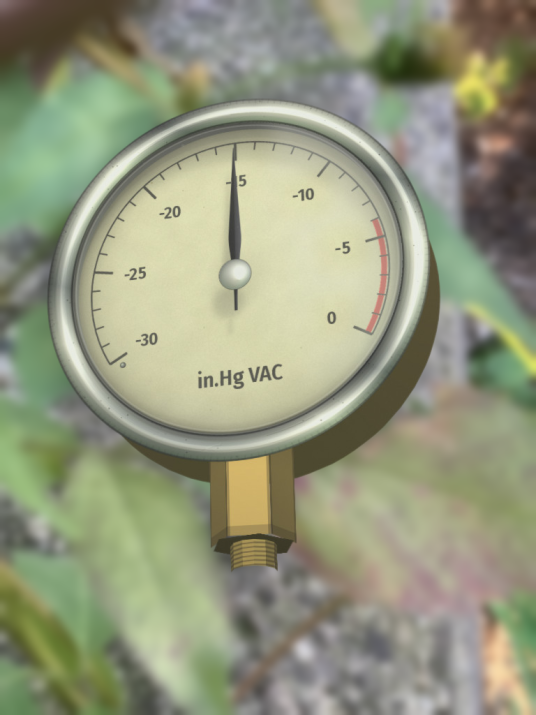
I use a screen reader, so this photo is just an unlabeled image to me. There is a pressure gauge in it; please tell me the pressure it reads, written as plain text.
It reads -15 inHg
